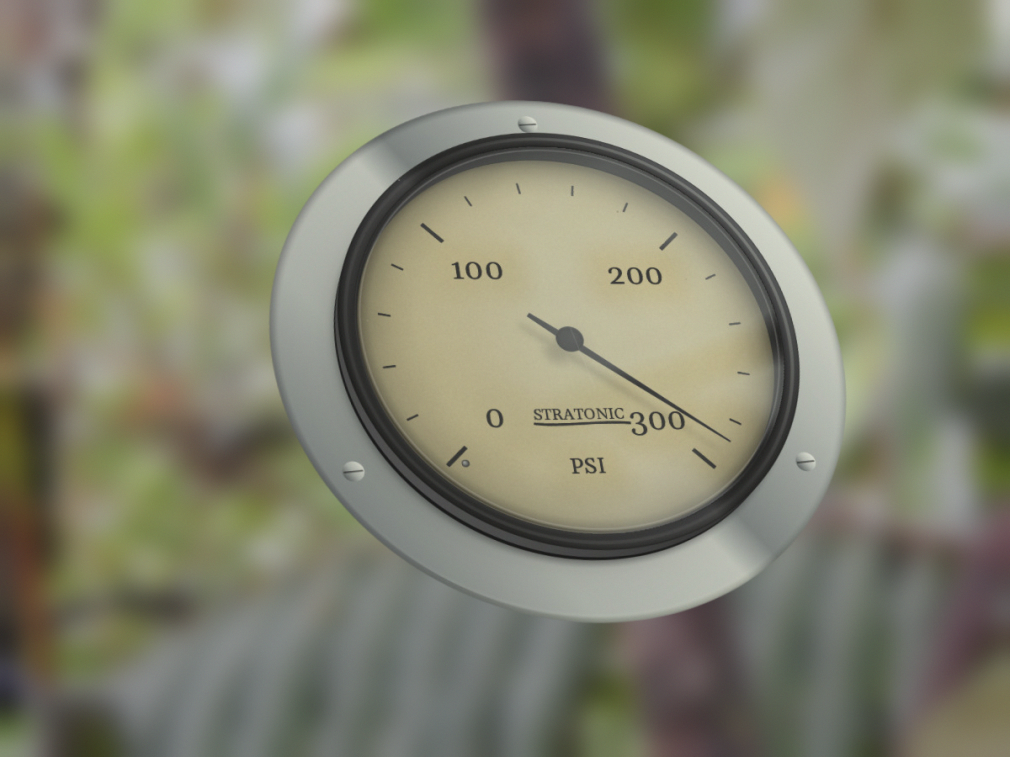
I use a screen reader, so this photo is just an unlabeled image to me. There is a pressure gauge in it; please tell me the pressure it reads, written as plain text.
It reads 290 psi
